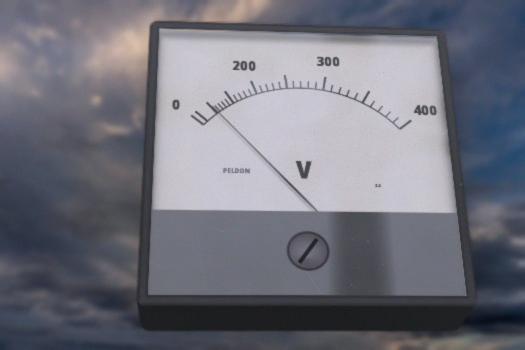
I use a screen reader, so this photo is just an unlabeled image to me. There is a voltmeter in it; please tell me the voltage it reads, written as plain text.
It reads 100 V
